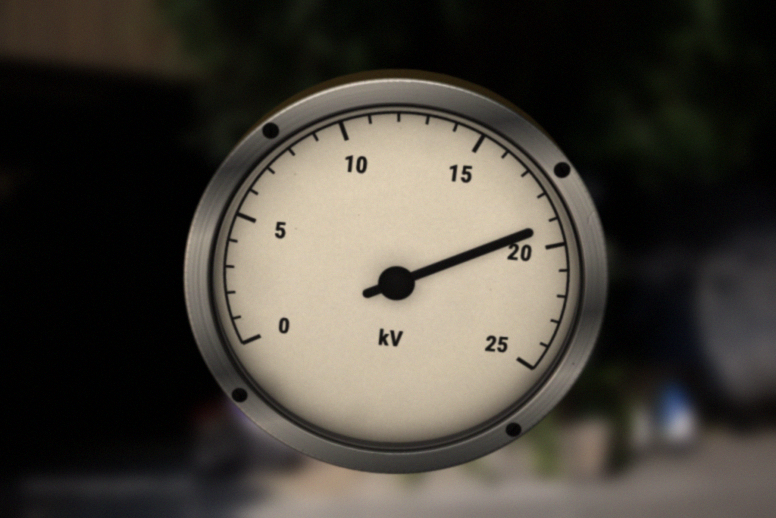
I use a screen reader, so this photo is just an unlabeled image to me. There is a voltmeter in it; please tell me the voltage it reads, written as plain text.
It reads 19 kV
